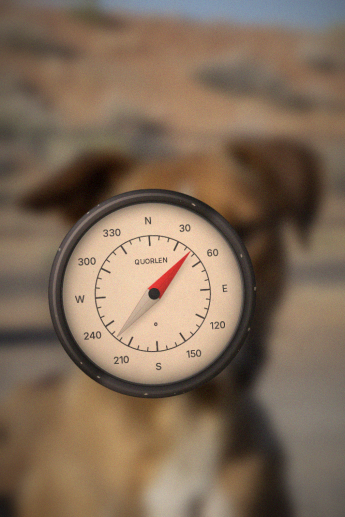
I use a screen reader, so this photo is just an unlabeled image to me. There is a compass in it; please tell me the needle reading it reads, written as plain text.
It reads 45 °
